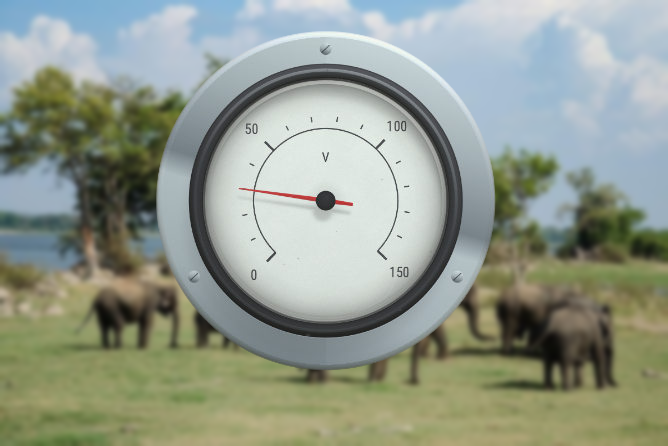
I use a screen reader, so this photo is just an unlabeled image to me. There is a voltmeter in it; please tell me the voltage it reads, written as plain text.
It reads 30 V
